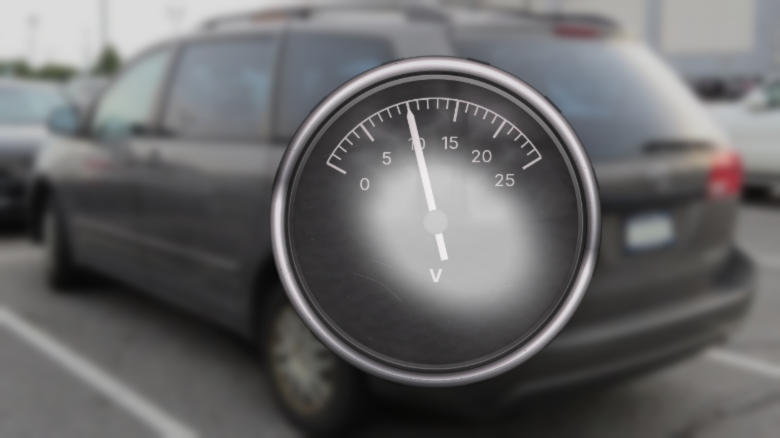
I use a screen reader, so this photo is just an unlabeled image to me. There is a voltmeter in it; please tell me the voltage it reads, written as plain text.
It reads 10 V
